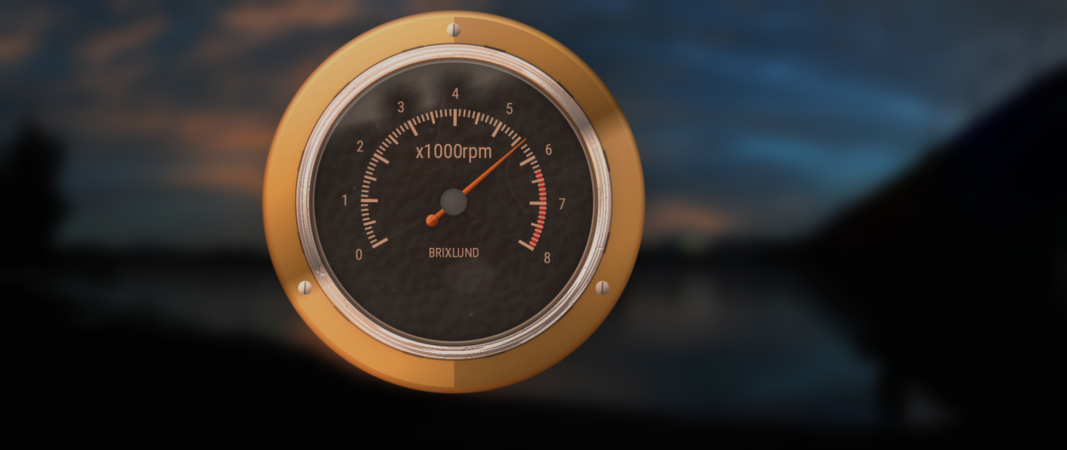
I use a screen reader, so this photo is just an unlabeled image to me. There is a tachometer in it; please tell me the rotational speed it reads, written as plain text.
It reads 5600 rpm
